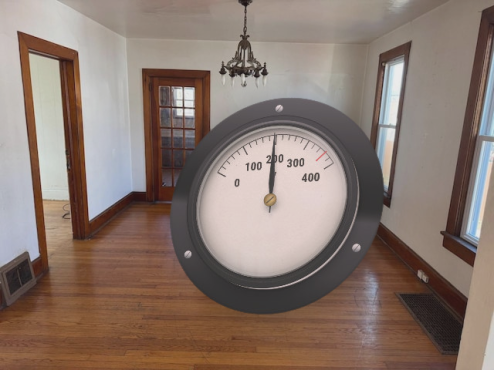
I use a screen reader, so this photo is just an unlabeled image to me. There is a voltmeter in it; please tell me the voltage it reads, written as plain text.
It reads 200 V
